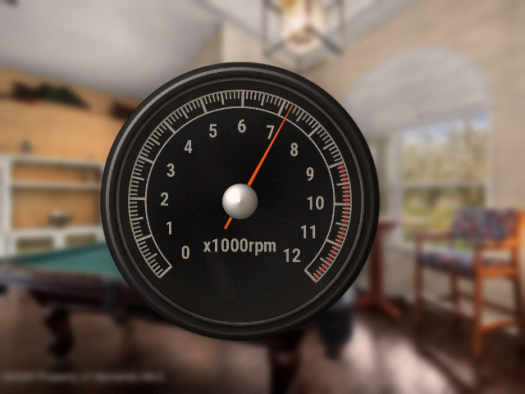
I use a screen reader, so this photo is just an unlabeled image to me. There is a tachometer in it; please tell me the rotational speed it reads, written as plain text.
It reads 7200 rpm
